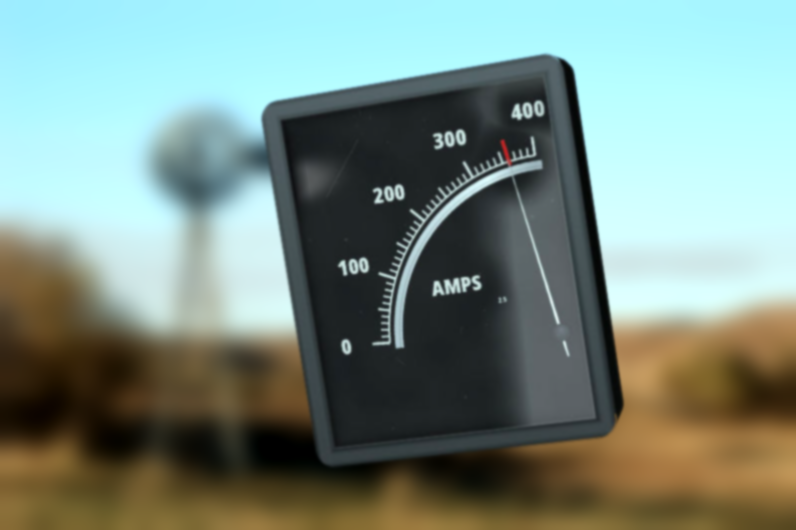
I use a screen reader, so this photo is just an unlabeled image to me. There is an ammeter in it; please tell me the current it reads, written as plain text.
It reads 360 A
